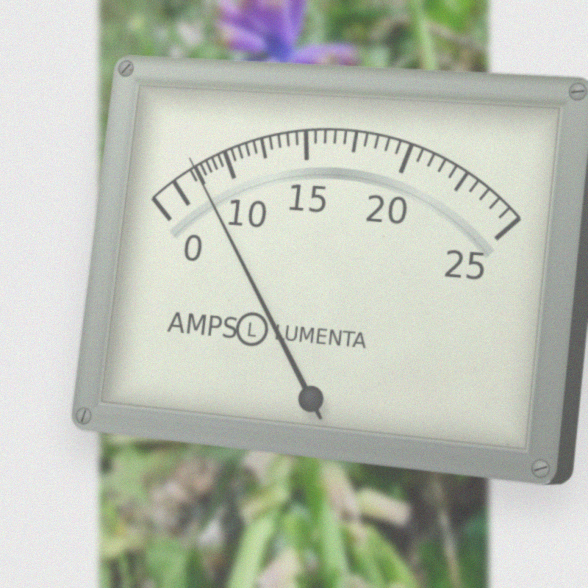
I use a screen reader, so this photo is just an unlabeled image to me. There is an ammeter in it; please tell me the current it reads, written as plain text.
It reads 7.5 A
